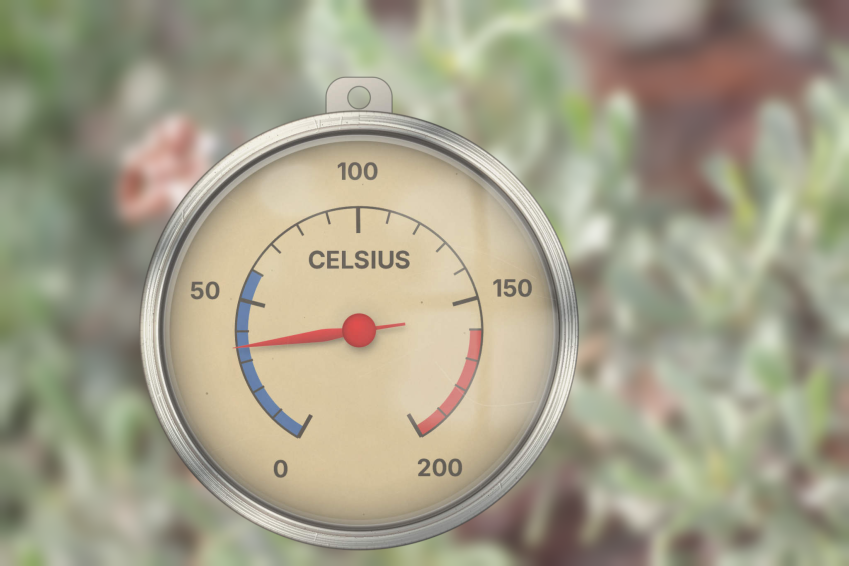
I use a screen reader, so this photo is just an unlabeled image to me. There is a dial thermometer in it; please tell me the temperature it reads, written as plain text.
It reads 35 °C
